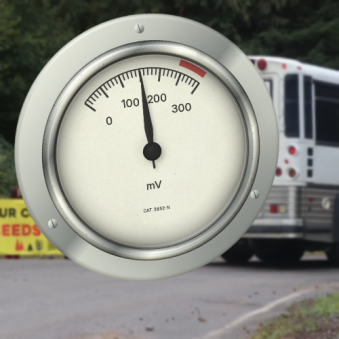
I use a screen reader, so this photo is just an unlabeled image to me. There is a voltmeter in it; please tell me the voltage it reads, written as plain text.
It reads 150 mV
